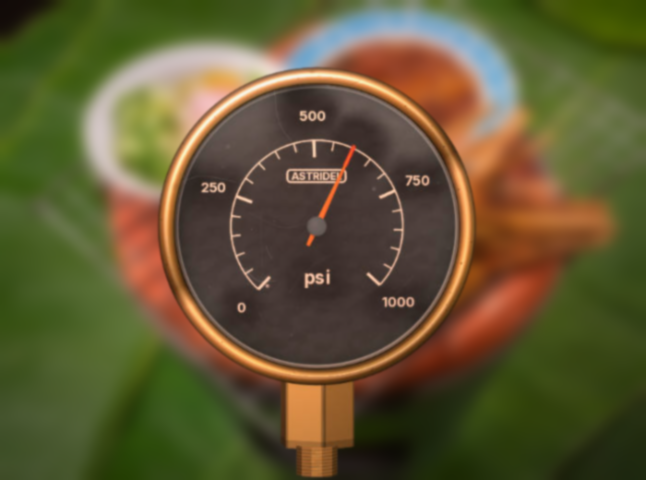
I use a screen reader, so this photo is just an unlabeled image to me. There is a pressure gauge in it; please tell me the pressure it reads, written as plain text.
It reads 600 psi
